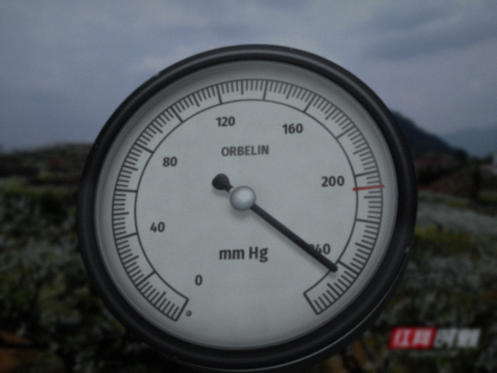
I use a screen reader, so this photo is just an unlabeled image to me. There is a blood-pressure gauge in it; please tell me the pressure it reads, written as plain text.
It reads 244 mmHg
